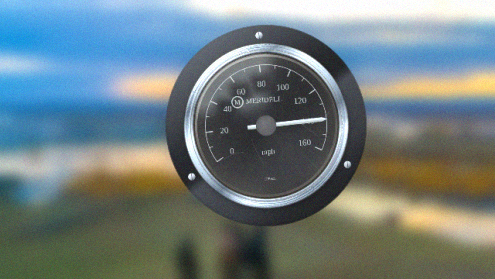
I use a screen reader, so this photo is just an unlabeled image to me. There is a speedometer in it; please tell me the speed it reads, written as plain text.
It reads 140 mph
